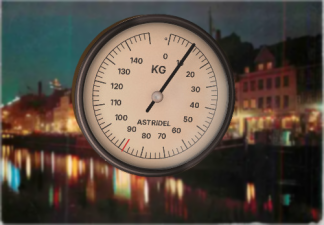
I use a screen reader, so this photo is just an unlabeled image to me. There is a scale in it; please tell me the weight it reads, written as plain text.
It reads 10 kg
